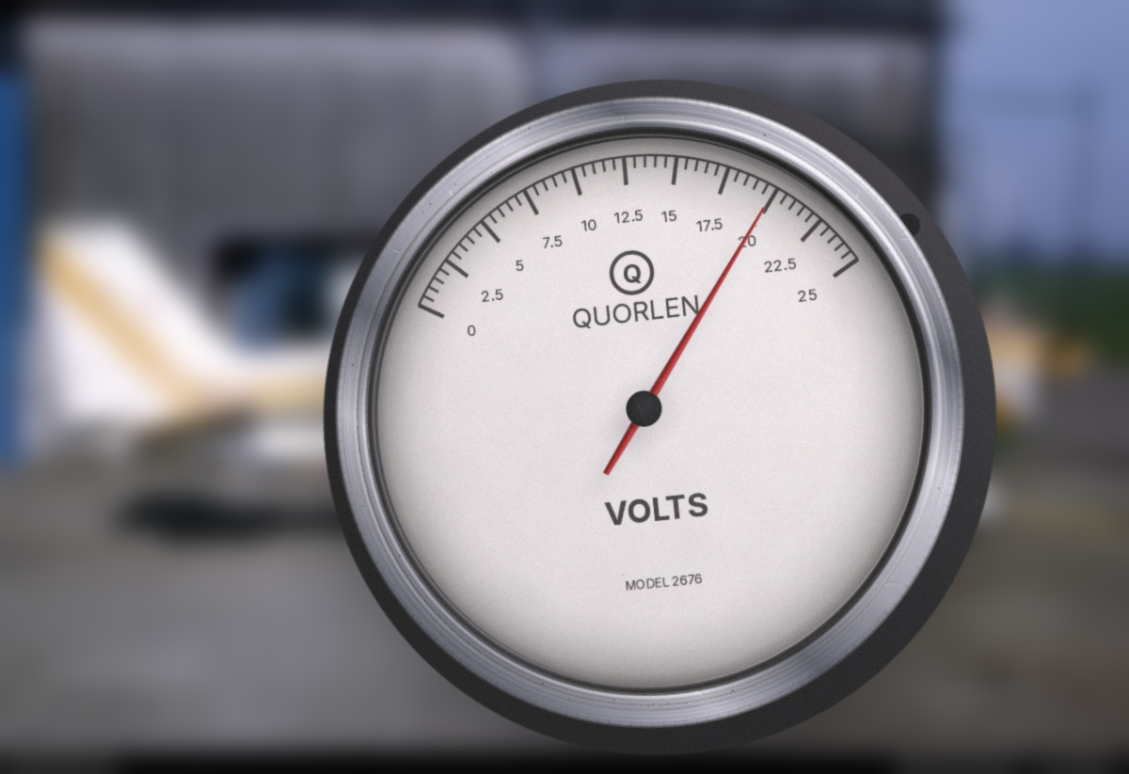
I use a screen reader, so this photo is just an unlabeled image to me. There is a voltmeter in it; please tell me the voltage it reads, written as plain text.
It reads 20 V
